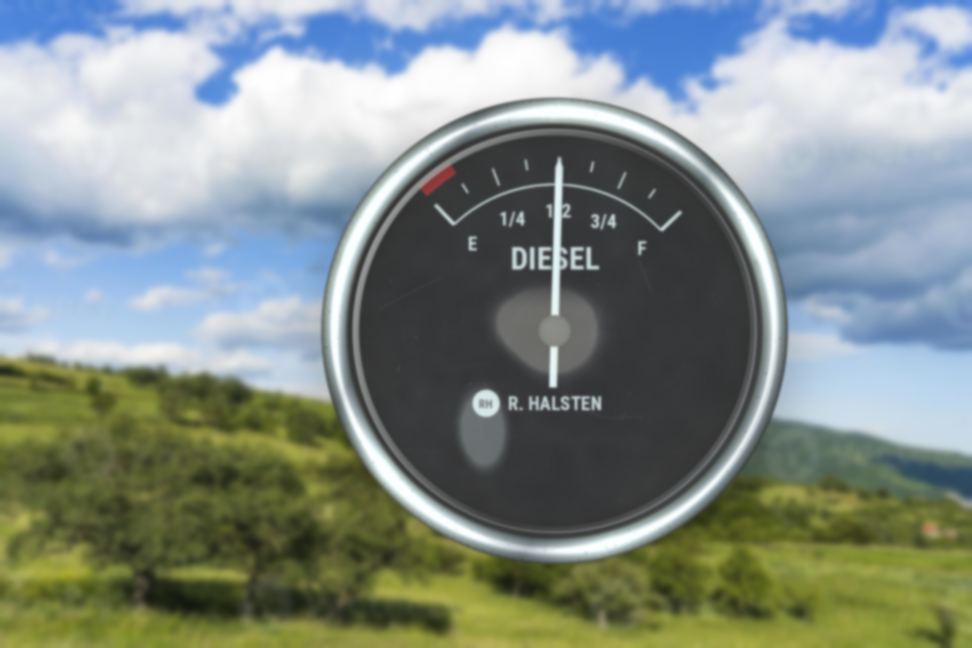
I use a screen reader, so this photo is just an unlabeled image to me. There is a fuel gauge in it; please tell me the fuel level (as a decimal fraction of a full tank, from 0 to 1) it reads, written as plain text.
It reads 0.5
